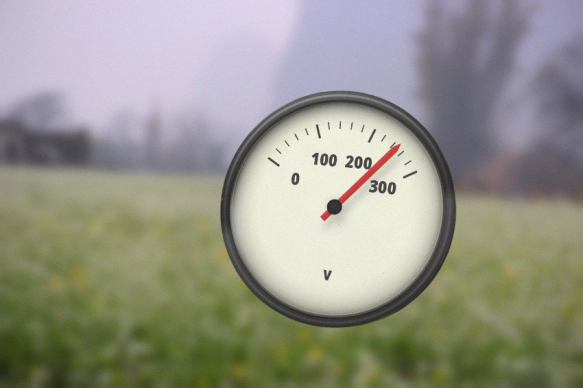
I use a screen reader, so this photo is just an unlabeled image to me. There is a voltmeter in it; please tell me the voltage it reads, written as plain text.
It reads 250 V
